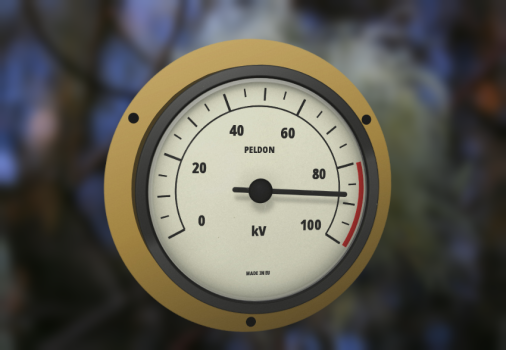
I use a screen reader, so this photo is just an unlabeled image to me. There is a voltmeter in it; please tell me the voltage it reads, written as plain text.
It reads 87.5 kV
